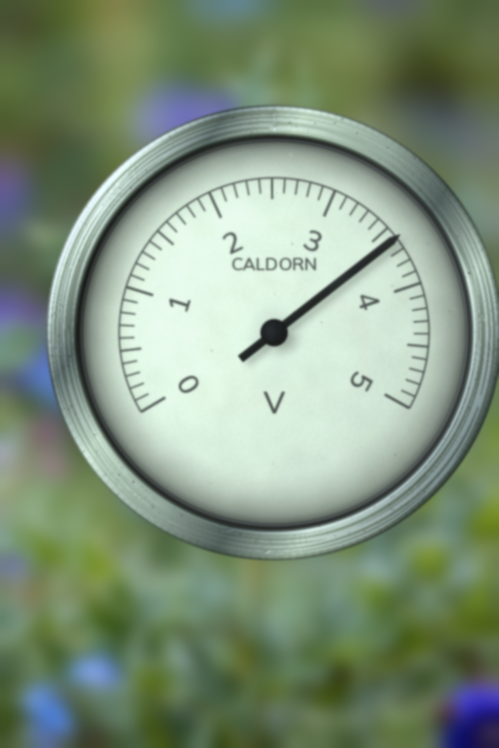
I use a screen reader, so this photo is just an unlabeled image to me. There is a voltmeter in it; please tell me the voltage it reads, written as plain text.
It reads 3.6 V
